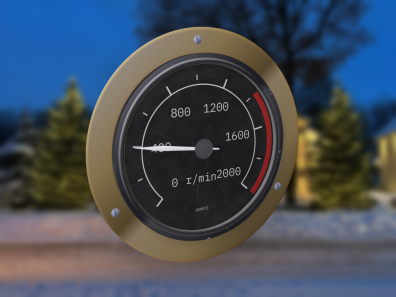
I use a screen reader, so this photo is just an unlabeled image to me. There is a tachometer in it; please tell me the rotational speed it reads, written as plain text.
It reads 400 rpm
